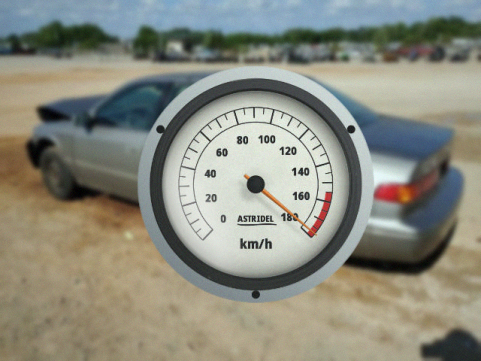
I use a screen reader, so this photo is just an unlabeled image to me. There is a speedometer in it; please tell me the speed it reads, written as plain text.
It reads 177.5 km/h
